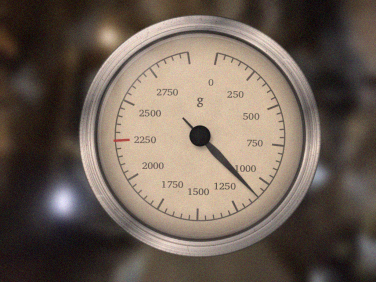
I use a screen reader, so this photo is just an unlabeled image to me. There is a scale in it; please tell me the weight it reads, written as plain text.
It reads 1100 g
